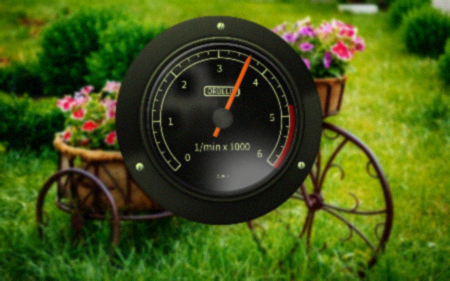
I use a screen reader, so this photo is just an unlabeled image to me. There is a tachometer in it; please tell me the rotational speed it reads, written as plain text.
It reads 3600 rpm
